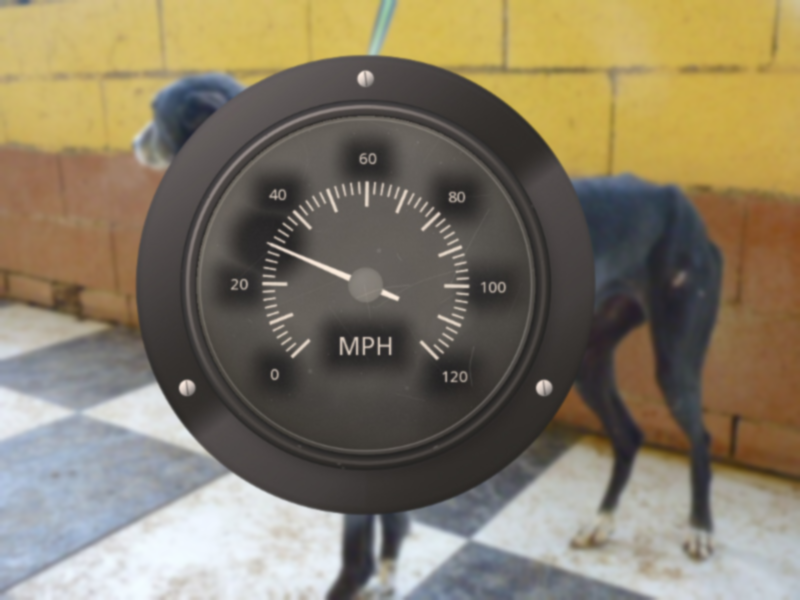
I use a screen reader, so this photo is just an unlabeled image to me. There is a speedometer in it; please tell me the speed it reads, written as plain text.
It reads 30 mph
